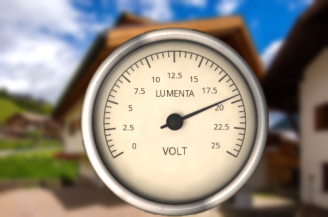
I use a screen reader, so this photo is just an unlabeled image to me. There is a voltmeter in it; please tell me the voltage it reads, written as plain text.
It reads 19.5 V
